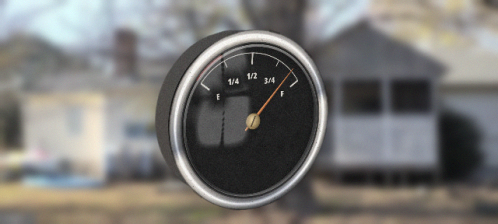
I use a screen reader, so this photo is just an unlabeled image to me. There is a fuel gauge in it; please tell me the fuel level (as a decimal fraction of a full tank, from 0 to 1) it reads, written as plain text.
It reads 0.875
